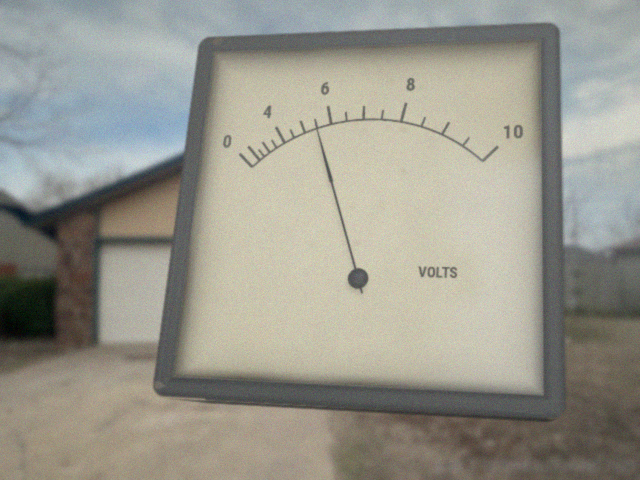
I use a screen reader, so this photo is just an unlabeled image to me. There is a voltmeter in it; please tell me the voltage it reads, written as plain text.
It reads 5.5 V
